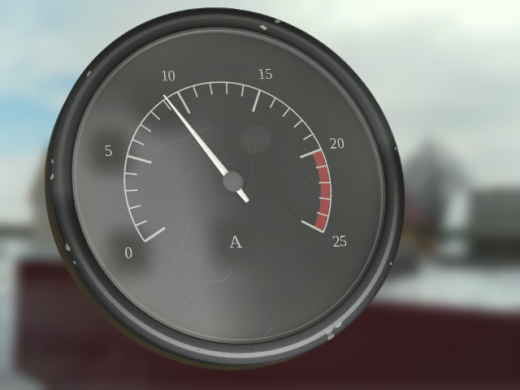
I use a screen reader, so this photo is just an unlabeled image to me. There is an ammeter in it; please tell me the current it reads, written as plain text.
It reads 9 A
